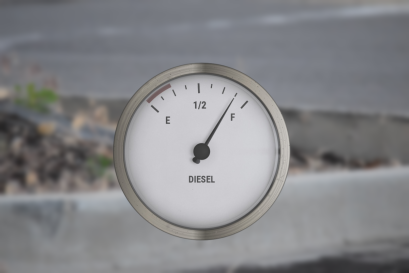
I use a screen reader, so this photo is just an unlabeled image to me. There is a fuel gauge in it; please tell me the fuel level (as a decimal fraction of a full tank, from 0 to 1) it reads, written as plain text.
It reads 0.875
